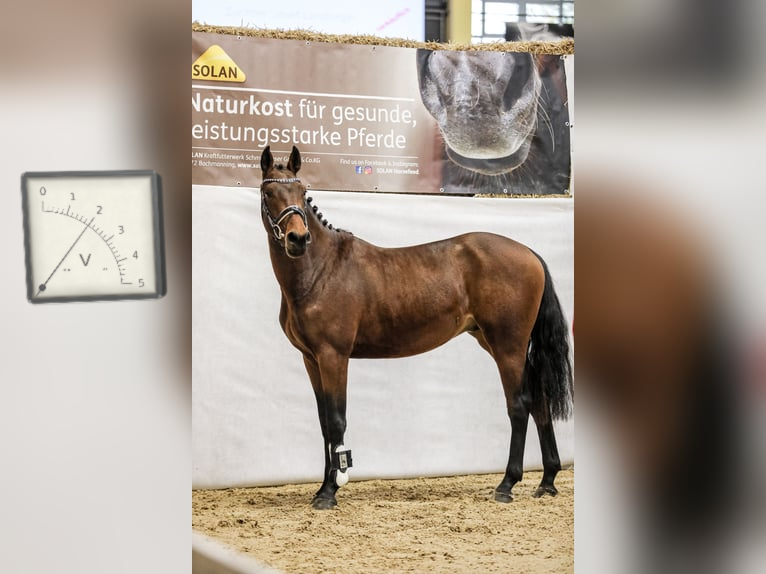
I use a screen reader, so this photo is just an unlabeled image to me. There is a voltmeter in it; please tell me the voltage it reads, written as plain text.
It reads 2 V
